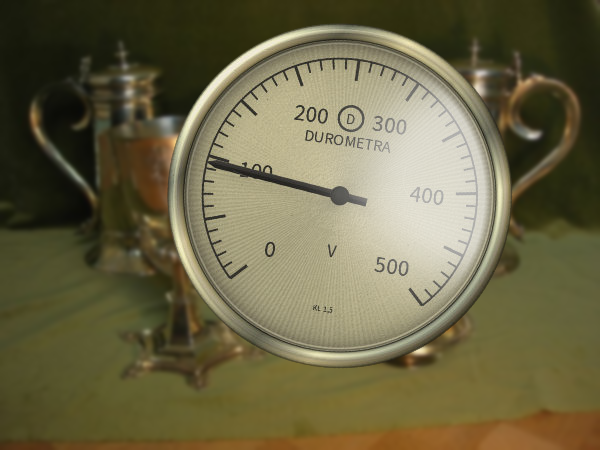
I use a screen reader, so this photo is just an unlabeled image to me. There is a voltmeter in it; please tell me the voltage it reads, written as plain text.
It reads 95 V
